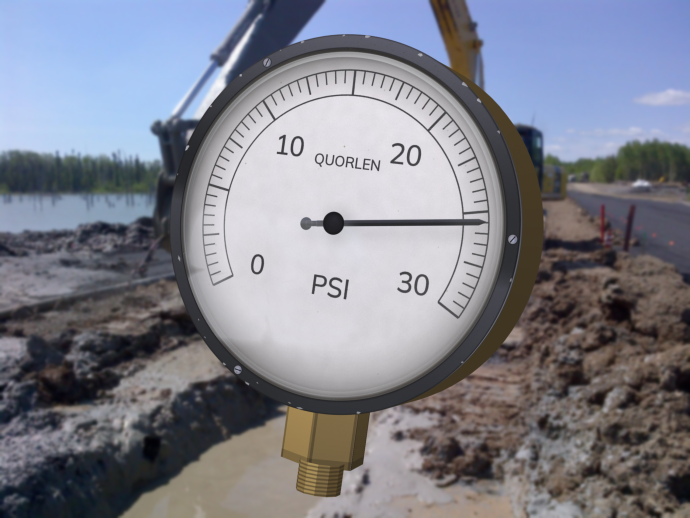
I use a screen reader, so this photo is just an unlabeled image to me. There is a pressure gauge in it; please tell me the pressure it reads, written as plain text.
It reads 25.5 psi
